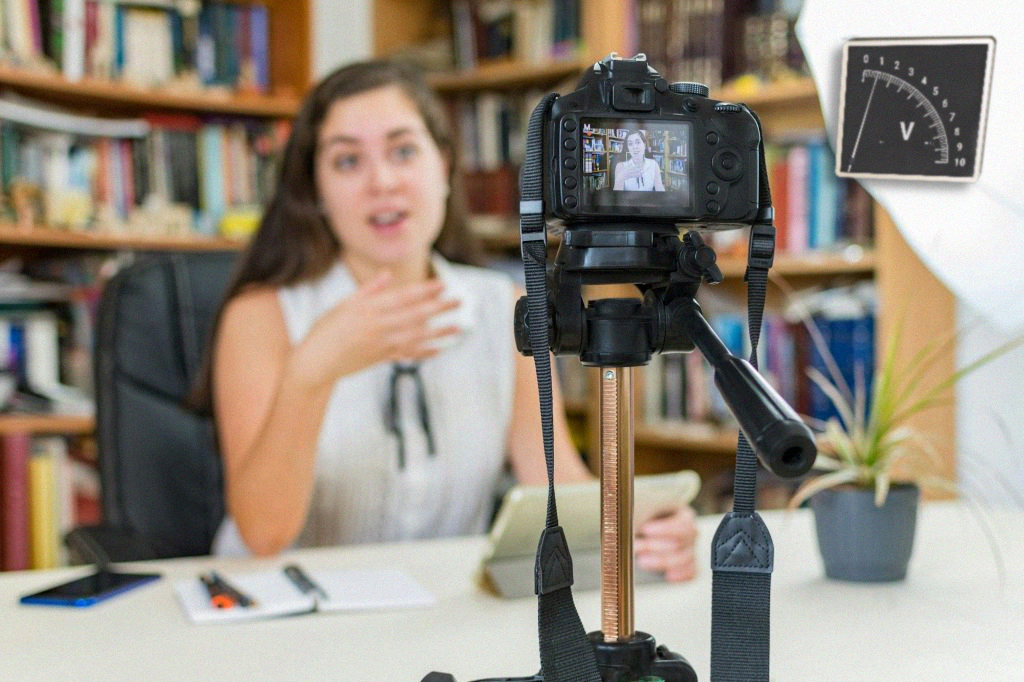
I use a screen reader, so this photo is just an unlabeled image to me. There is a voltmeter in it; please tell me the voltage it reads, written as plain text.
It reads 1 V
